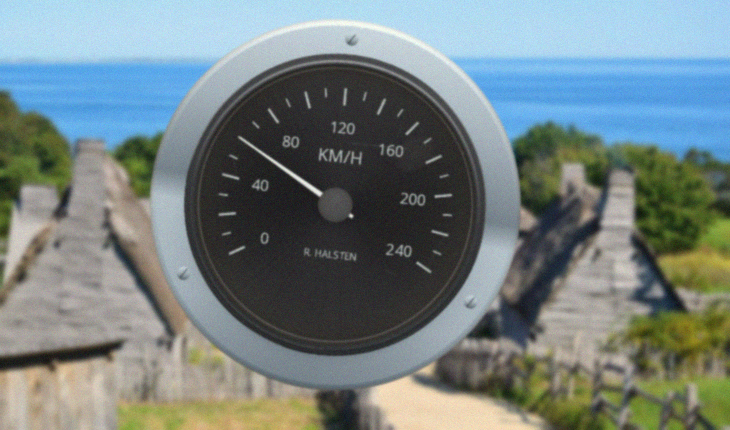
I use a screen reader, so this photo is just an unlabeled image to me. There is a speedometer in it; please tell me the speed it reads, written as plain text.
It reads 60 km/h
